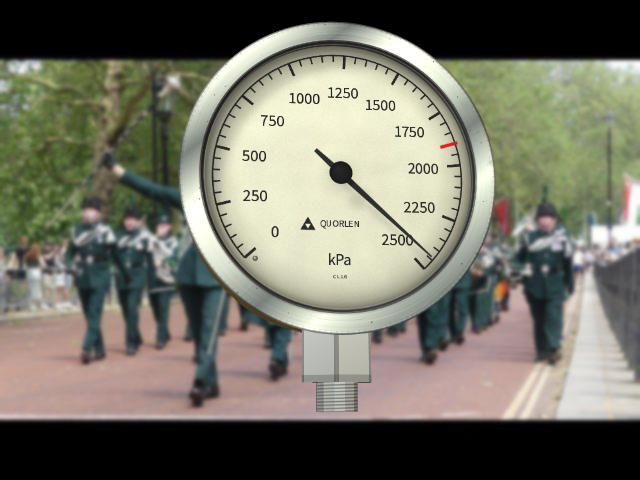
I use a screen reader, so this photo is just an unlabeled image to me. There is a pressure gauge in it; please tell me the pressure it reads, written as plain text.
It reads 2450 kPa
